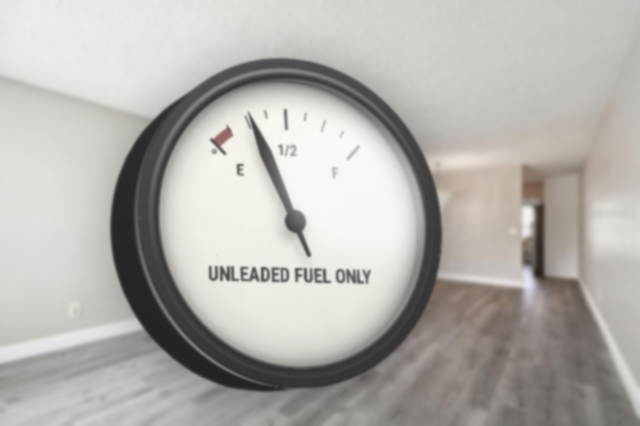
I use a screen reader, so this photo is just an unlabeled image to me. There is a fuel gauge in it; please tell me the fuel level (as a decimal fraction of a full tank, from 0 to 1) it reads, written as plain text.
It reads 0.25
